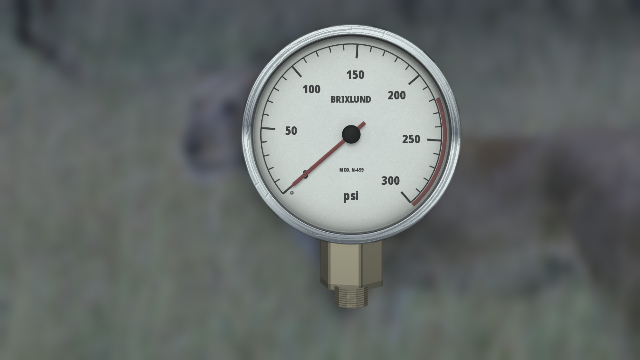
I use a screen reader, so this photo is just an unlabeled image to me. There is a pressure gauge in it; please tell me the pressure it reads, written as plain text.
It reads 0 psi
